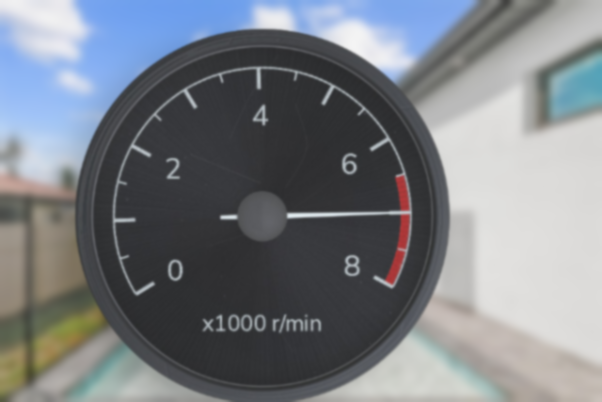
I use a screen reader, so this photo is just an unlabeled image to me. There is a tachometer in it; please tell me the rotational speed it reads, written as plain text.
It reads 7000 rpm
